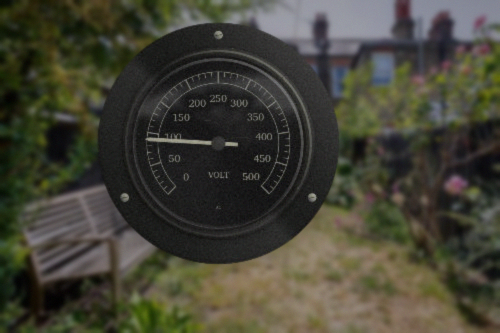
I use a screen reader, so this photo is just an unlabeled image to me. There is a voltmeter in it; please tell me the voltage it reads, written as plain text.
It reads 90 V
